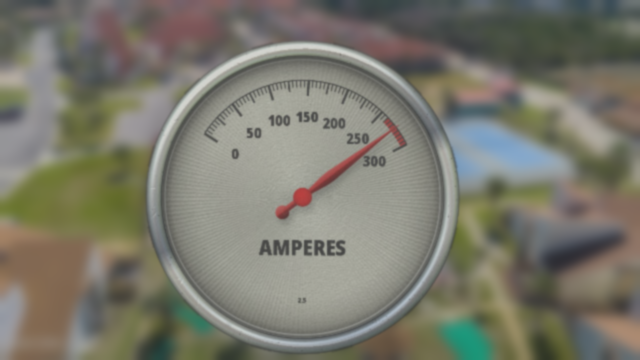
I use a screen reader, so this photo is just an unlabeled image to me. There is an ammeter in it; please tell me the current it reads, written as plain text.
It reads 275 A
